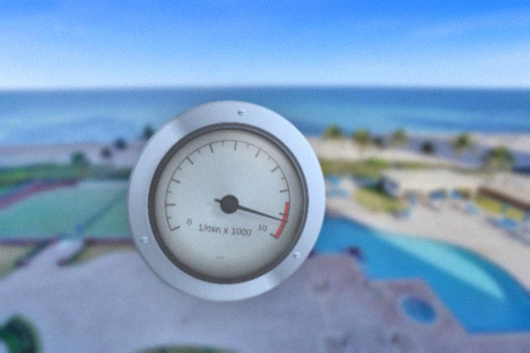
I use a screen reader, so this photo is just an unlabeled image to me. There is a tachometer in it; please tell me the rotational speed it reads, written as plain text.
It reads 9250 rpm
